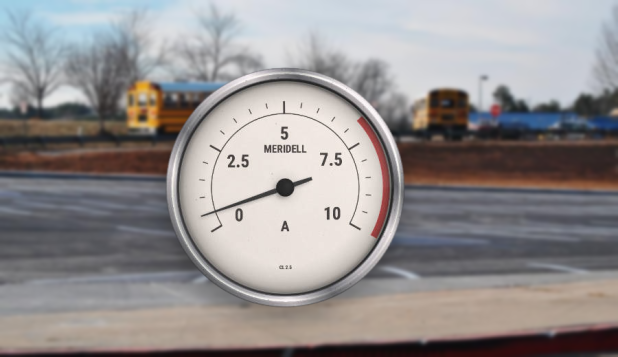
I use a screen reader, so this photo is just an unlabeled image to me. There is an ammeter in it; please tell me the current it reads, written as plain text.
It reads 0.5 A
